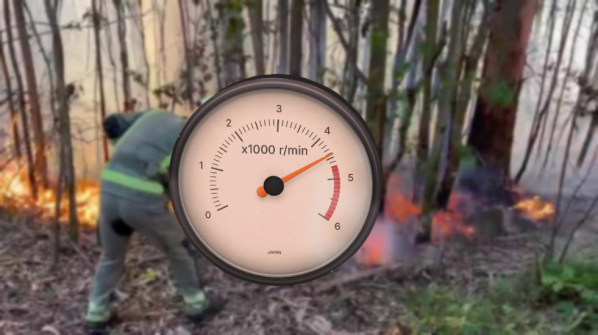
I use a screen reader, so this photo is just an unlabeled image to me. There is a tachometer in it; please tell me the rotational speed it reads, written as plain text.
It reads 4400 rpm
